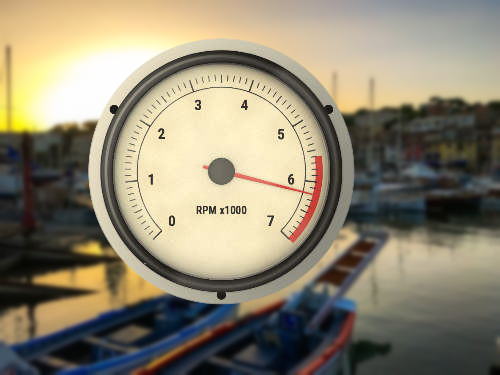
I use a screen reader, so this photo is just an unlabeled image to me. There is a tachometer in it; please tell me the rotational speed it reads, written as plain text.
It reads 6200 rpm
